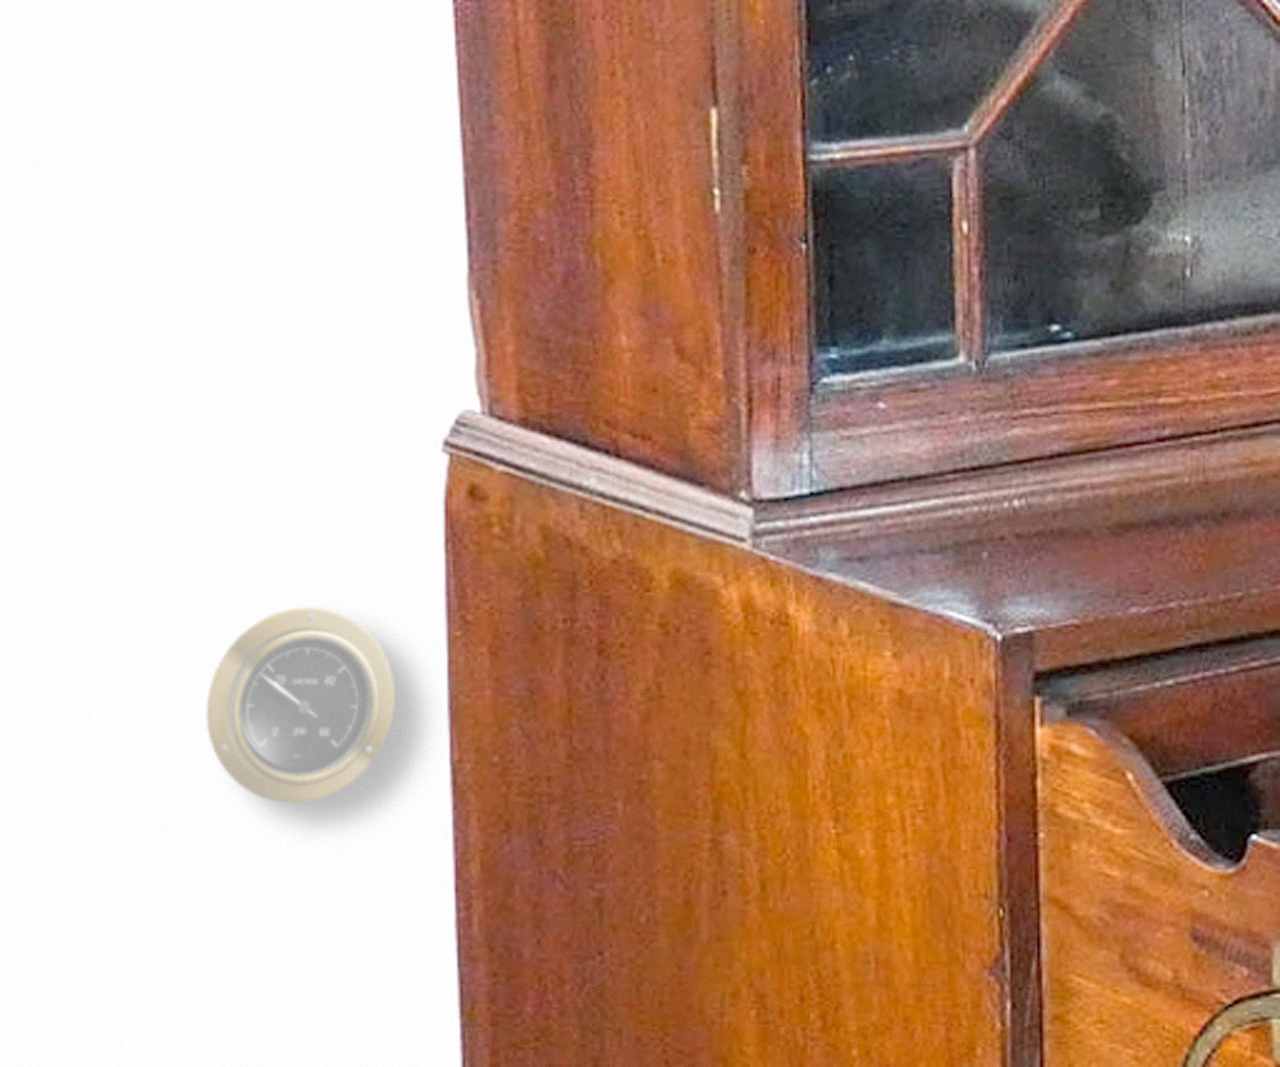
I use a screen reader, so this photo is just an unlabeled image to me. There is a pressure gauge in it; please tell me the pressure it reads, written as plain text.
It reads 17.5 psi
